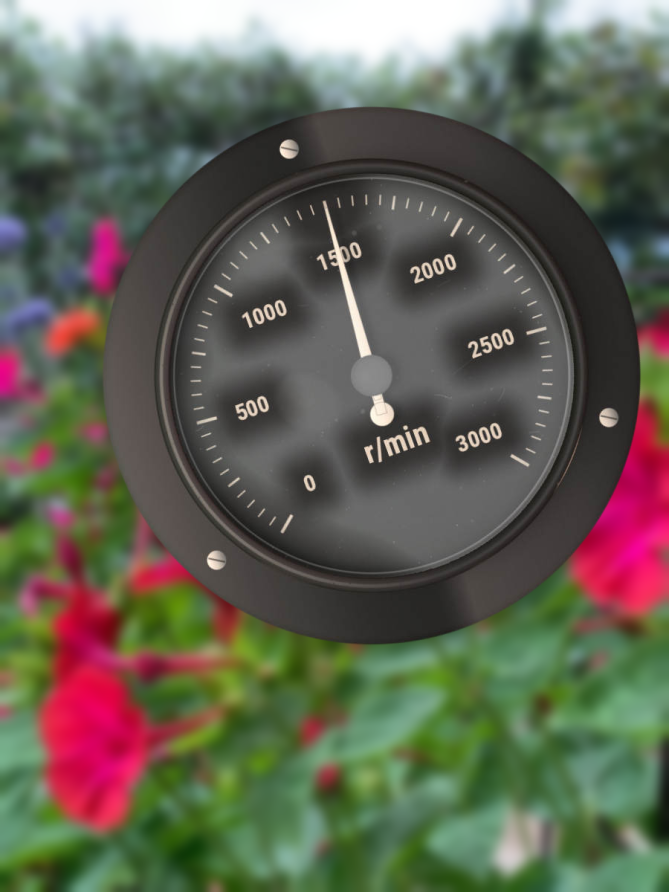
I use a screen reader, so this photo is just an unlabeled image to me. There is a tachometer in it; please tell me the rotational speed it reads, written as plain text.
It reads 1500 rpm
